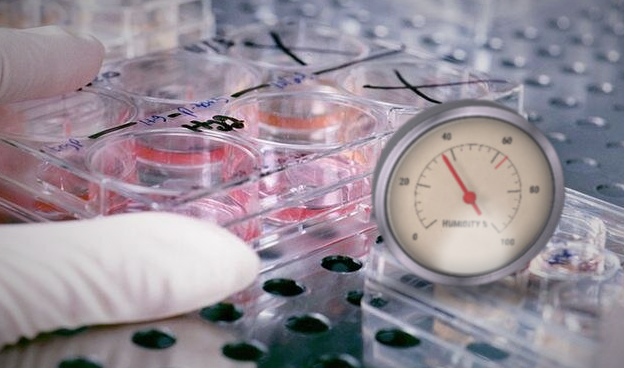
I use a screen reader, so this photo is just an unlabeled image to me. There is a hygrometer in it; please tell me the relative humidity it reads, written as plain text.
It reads 36 %
